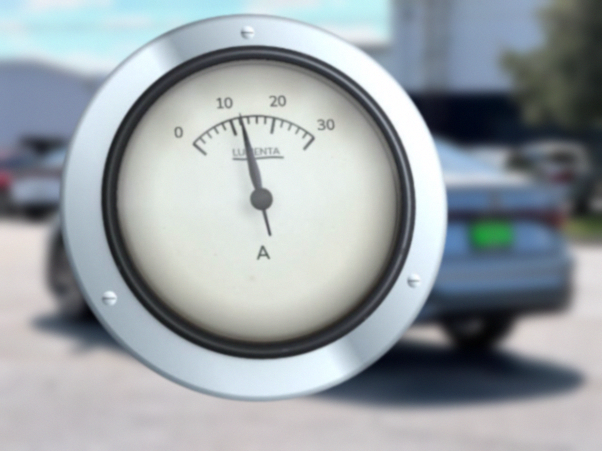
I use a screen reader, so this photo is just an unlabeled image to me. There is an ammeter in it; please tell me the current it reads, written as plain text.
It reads 12 A
